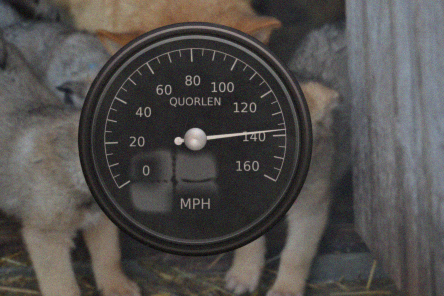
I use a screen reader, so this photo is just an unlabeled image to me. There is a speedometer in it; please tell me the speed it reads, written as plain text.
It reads 137.5 mph
